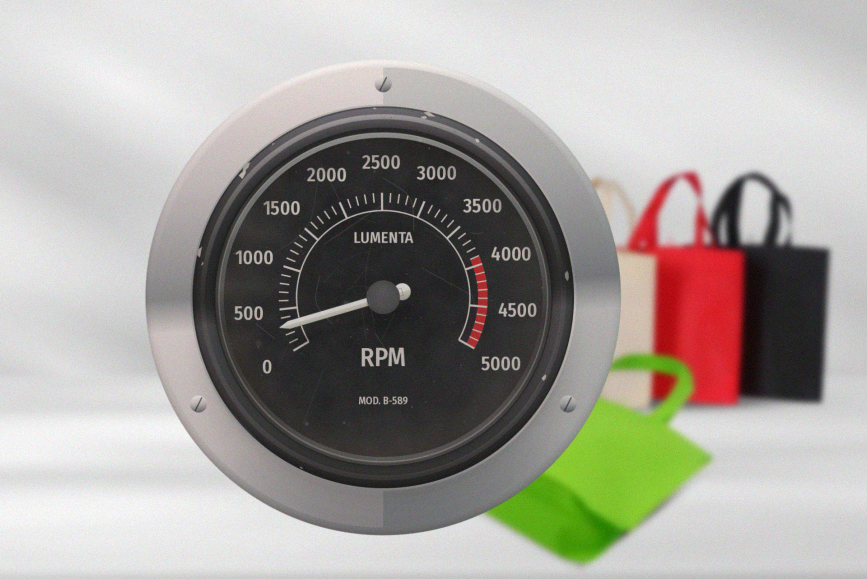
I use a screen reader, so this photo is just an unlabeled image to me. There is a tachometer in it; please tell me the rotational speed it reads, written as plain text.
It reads 300 rpm
